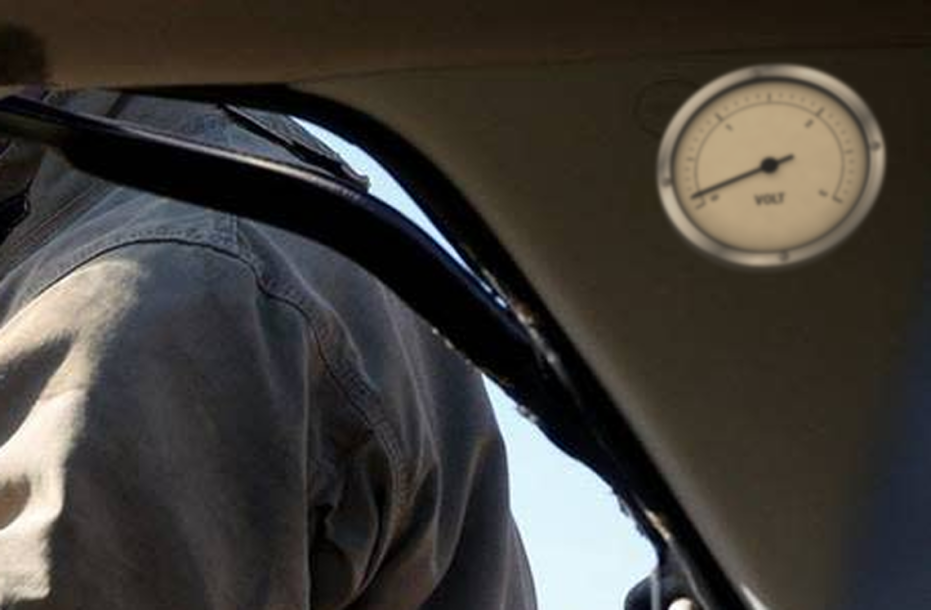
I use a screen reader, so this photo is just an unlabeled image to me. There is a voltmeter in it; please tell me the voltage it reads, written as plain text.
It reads 0.1 V
